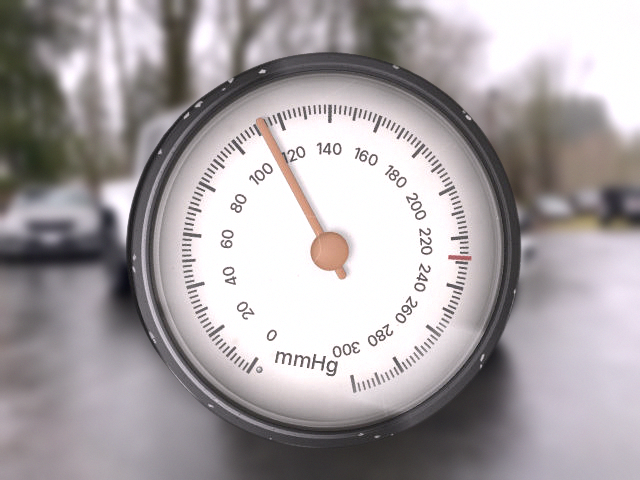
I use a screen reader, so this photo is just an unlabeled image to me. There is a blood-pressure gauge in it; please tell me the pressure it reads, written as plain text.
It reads 112 mmHg
